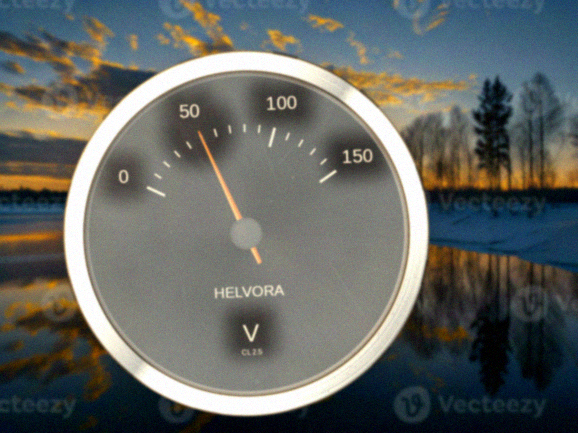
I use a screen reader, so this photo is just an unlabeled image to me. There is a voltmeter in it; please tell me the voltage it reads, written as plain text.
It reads 50 V
